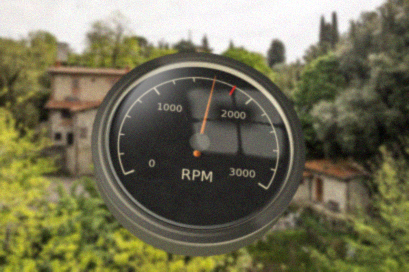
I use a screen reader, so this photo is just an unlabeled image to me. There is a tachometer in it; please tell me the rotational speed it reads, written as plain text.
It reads 1600 rpm
